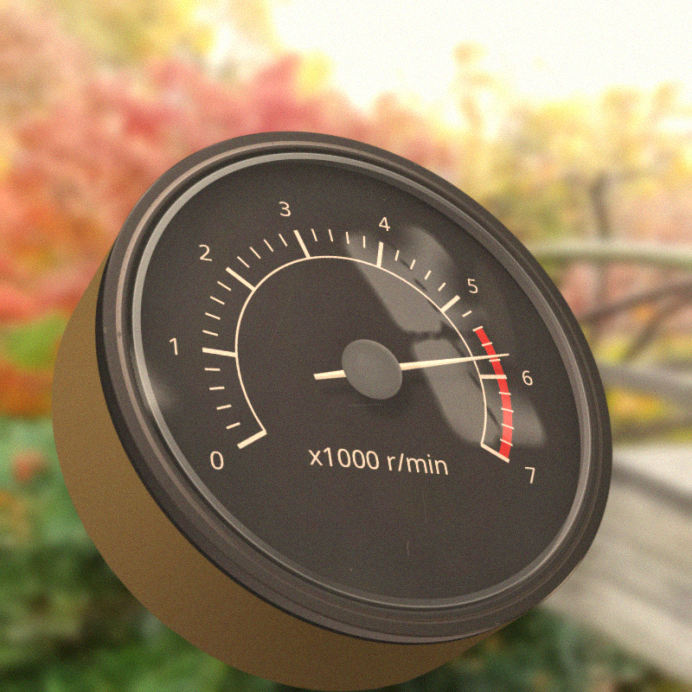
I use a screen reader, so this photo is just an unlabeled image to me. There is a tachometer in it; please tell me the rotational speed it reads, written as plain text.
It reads 5800 rpm
